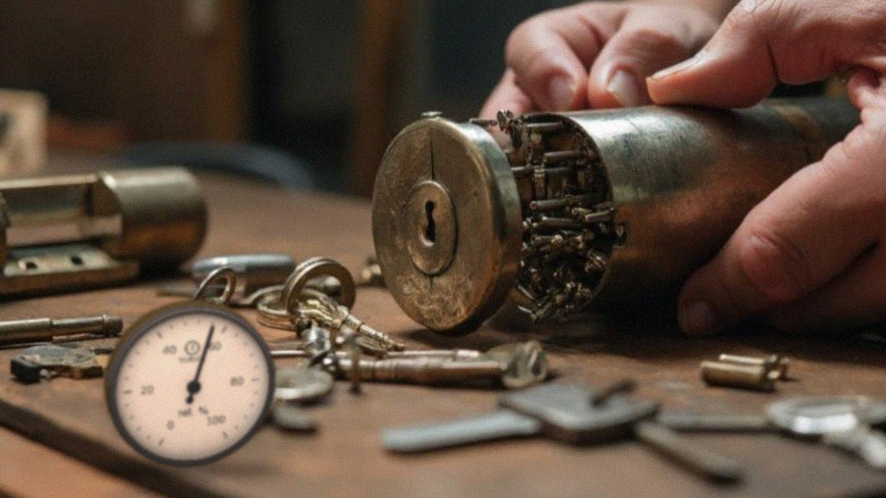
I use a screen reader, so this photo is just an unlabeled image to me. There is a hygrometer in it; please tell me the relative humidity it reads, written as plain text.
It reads 56 %
